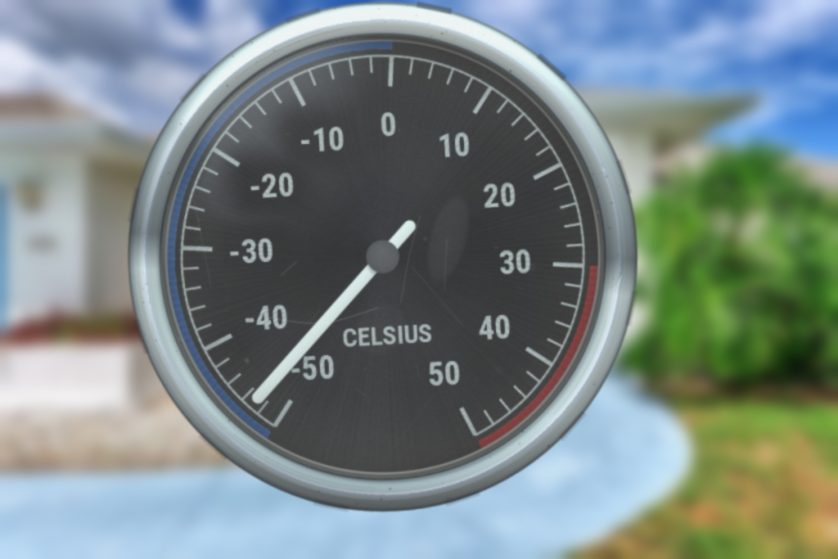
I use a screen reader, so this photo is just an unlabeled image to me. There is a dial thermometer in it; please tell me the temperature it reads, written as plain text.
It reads -47 °C
